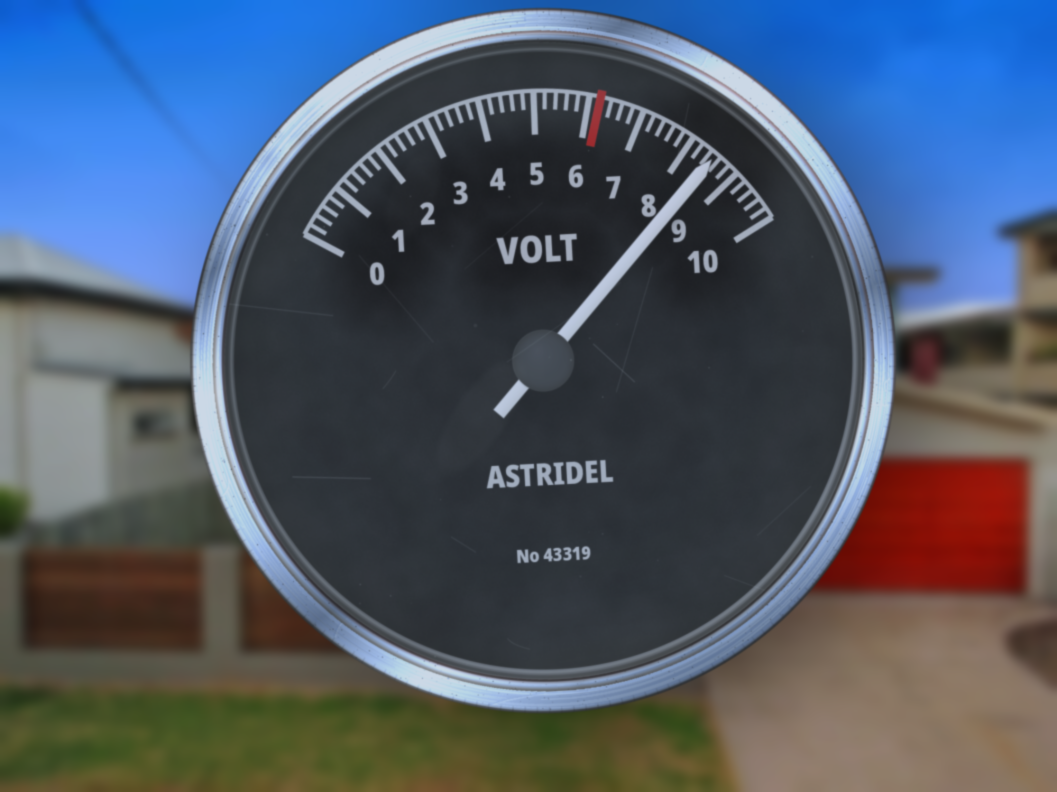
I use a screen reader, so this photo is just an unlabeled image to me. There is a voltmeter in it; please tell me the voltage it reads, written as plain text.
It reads 8.5 V
